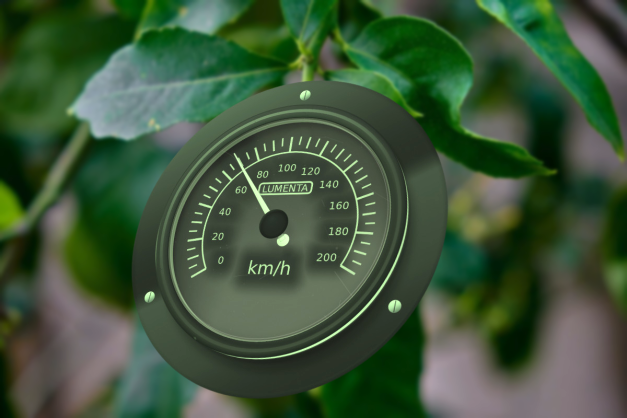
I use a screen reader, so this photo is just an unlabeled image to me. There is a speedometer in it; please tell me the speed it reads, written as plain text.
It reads 70 km/h
